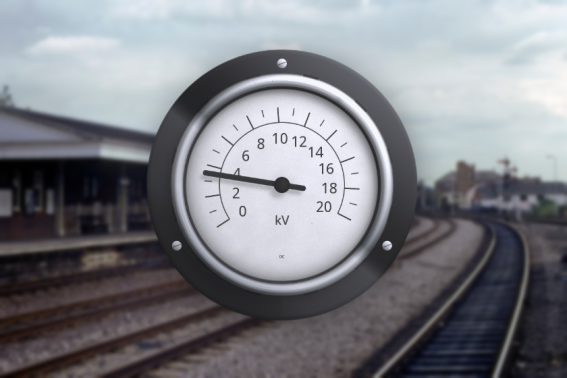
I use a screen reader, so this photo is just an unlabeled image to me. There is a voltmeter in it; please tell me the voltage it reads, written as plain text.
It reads 3.5 kV
